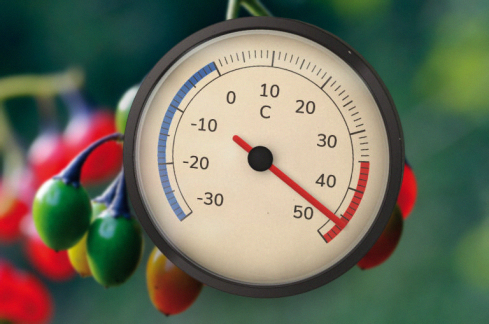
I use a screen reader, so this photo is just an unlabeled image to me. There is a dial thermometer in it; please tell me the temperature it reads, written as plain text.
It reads 46 °C
